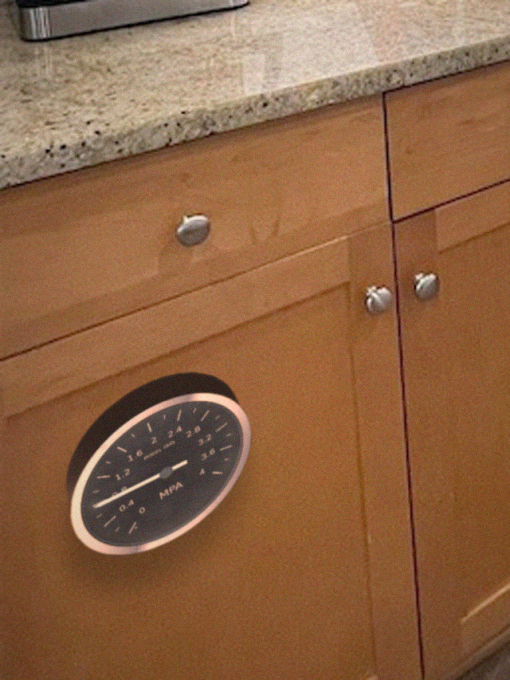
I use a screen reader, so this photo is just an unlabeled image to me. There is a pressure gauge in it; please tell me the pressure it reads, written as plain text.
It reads 0.8 MPa
